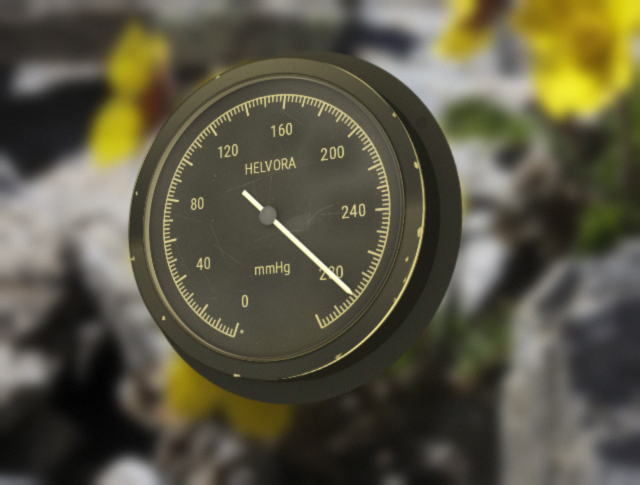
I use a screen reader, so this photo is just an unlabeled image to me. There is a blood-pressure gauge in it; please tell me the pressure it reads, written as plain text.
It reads 280 mmHg
